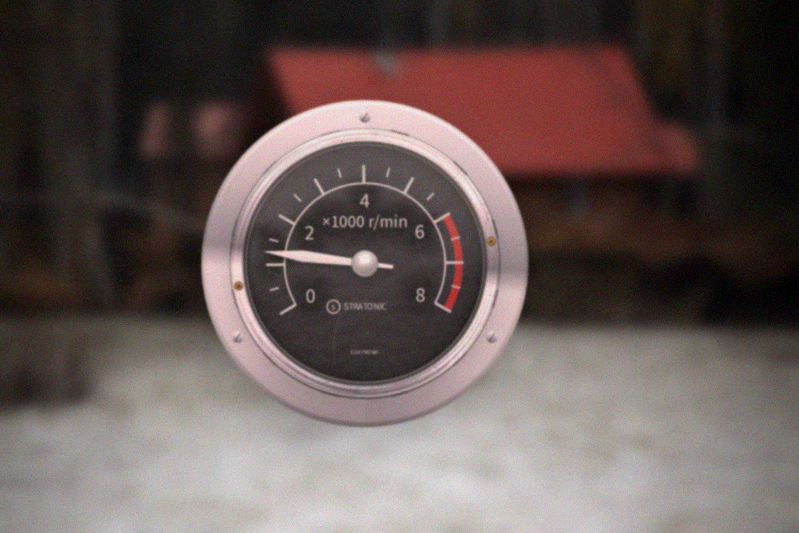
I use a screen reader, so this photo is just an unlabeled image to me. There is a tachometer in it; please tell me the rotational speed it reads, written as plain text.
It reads 1250 rpm
